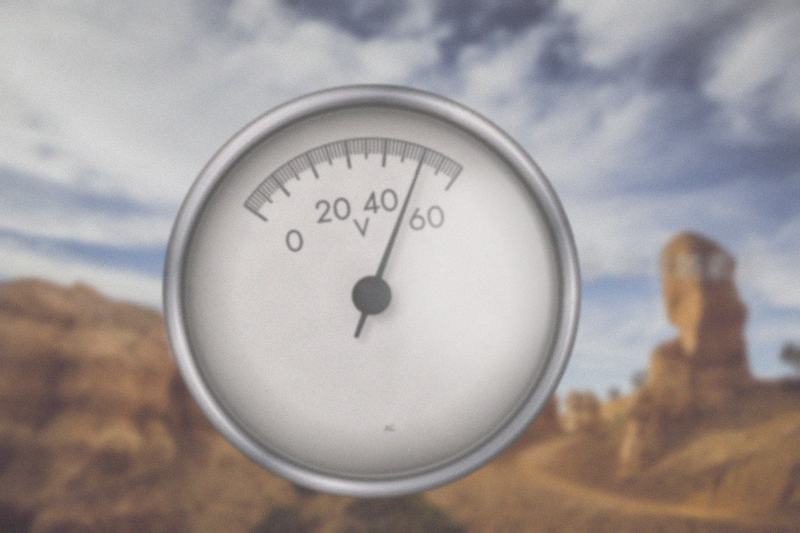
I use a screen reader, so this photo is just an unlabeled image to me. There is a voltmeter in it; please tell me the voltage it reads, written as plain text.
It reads 50 V
